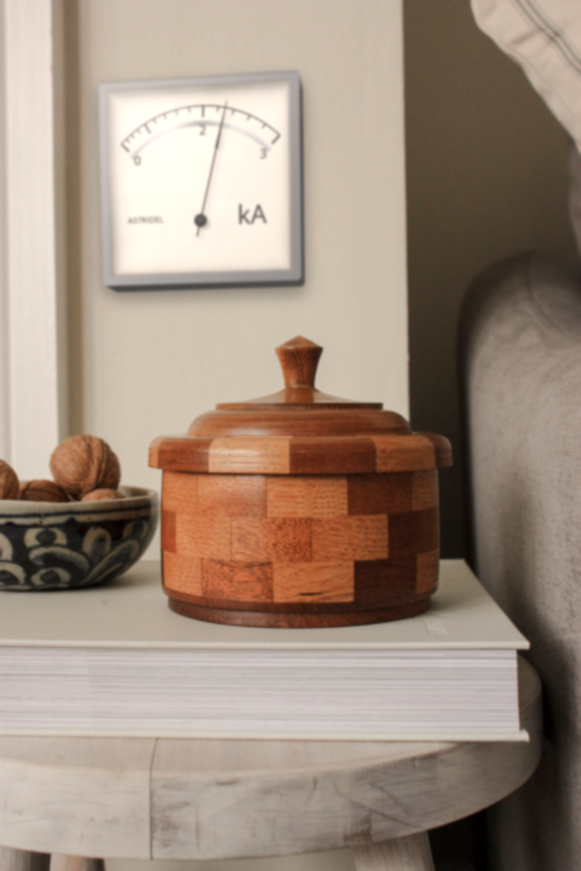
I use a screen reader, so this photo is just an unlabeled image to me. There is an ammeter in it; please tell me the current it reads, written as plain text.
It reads 2.3 kA
